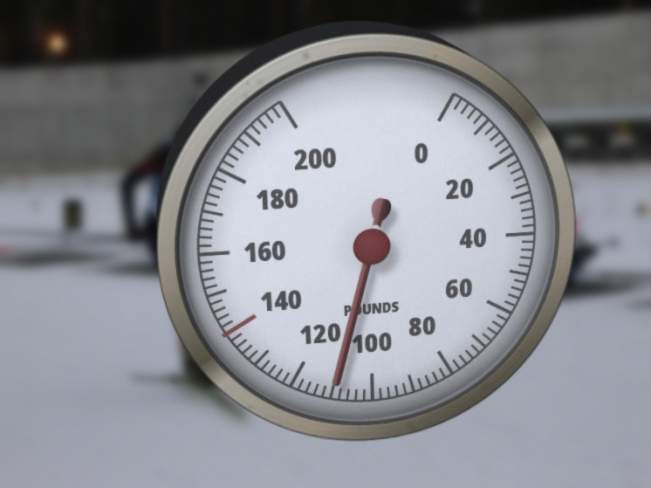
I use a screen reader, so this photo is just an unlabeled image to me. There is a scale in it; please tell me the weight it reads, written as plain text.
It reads 110 lb
